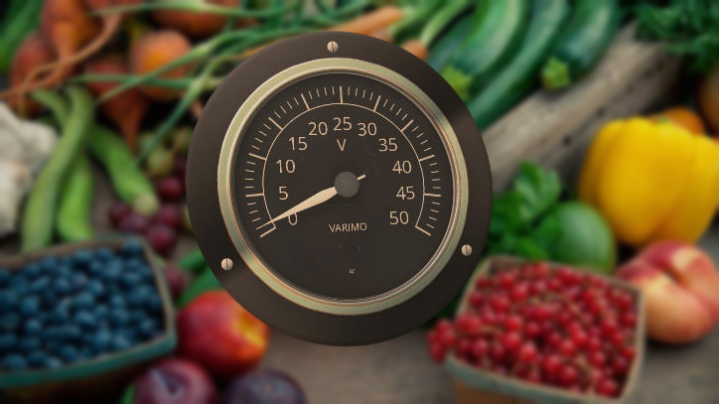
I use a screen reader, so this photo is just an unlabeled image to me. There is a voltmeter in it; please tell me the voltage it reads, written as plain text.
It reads 1 V
